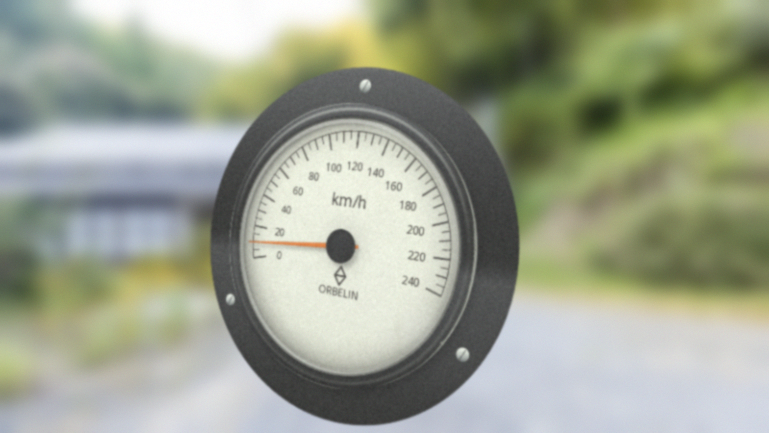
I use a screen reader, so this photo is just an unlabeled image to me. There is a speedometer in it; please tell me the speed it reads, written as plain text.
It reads 10 km/h
